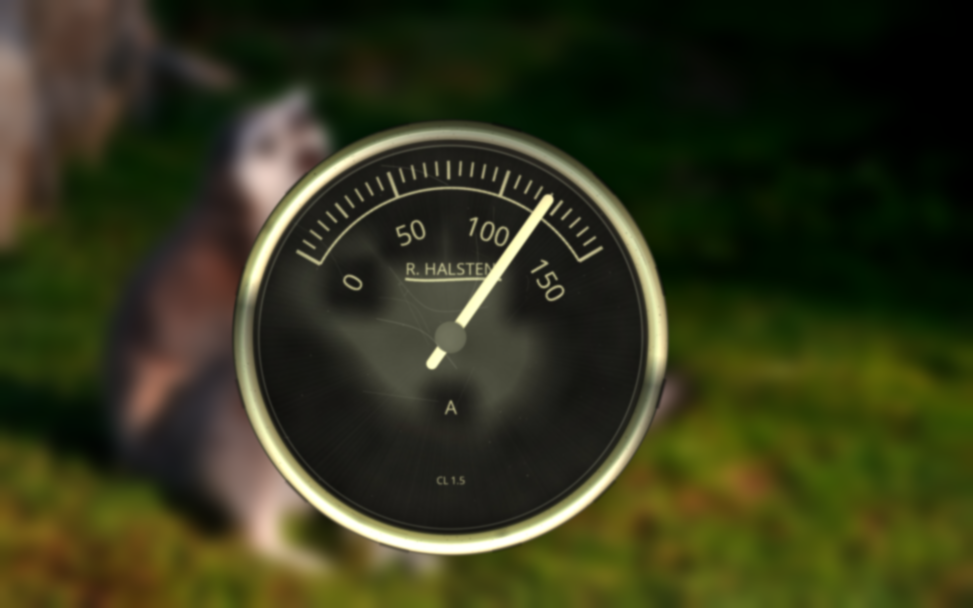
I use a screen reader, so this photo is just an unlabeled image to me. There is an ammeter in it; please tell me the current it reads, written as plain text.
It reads 120 A
